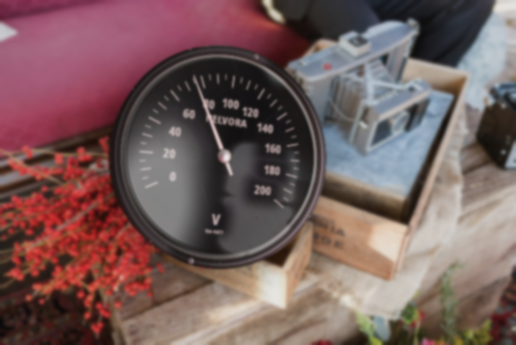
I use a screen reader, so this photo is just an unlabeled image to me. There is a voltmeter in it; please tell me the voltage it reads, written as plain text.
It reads 75 V
